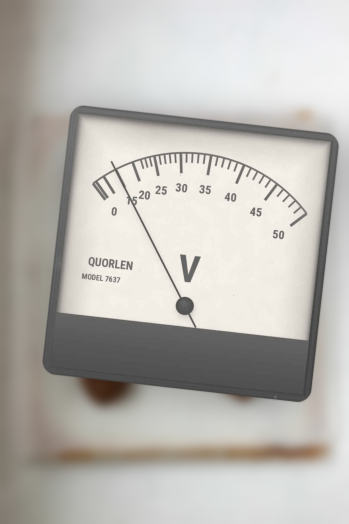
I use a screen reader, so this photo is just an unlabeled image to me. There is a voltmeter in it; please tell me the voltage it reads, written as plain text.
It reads 15 V
